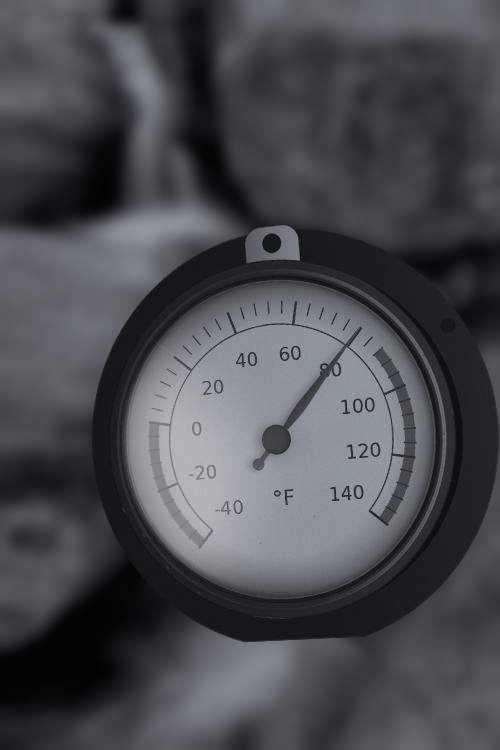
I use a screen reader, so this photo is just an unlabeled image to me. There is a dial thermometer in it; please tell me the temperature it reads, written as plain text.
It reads 80 °F
